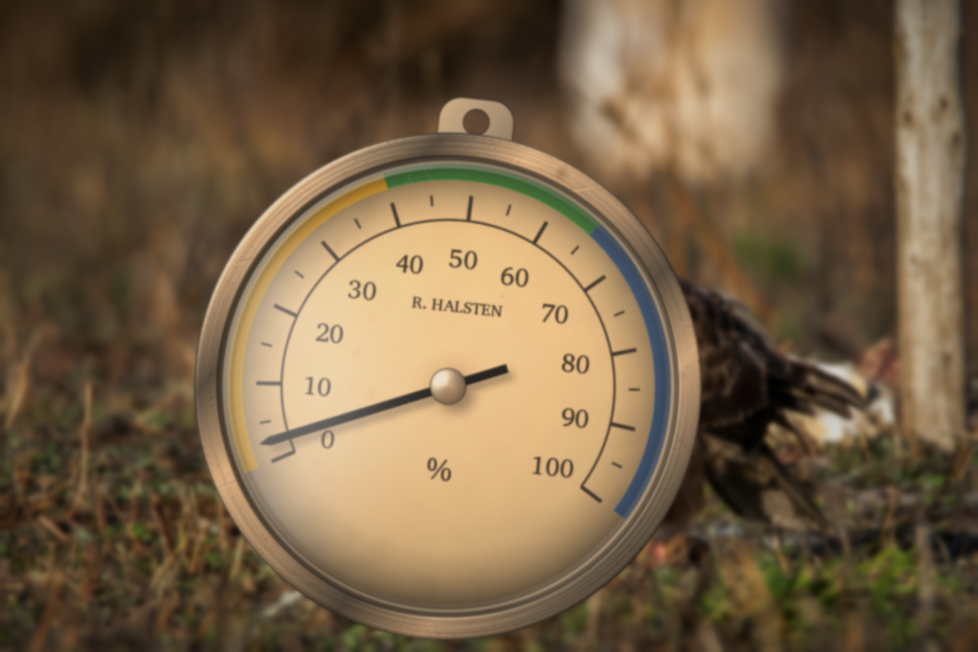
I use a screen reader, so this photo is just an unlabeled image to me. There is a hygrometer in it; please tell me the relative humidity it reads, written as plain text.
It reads 2.5 %
